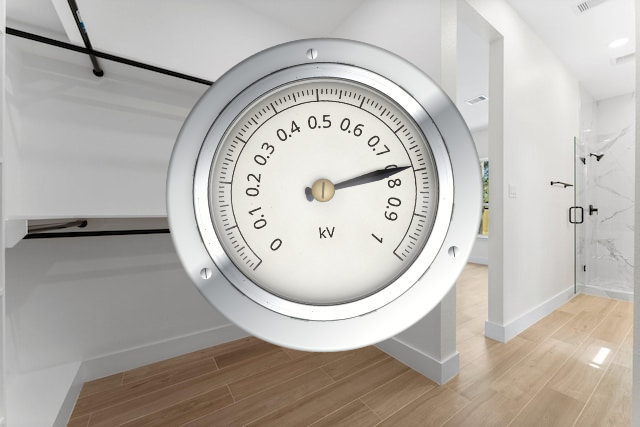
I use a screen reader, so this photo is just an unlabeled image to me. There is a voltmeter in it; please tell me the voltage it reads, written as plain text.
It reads 0.79 kV
